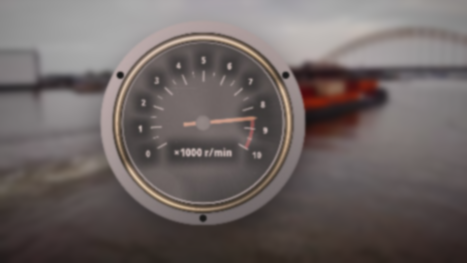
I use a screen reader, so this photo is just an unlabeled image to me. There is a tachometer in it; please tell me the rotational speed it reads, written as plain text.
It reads 8500 rpm
